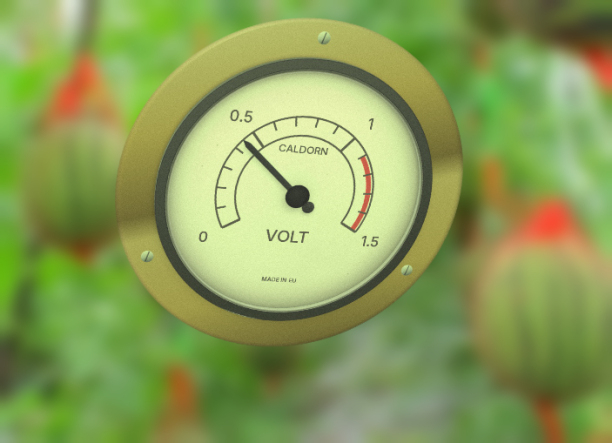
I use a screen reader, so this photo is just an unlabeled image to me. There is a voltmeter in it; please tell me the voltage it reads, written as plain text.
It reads 0.45 V
